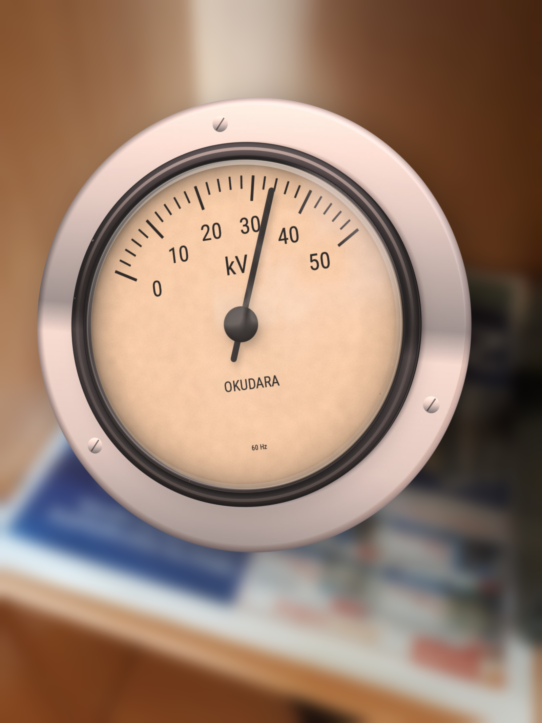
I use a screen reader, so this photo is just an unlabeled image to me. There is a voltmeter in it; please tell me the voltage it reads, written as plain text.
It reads 34 kV
